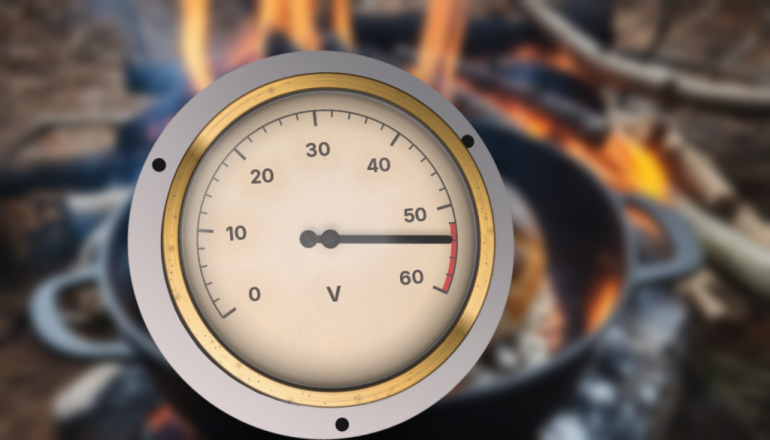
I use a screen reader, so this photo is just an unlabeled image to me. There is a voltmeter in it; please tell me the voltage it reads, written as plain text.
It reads 54 V
